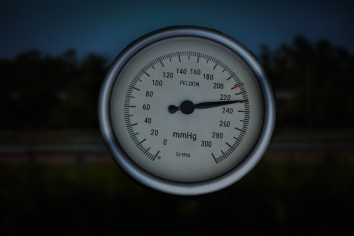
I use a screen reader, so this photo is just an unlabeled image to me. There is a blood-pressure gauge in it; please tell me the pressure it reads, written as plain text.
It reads 230 mmHg
